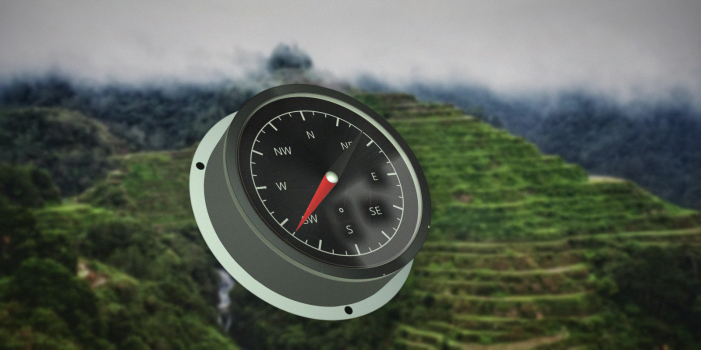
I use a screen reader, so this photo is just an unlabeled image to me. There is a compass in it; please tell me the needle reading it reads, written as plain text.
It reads 230 °
